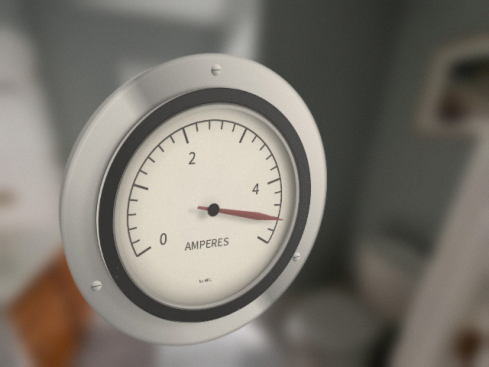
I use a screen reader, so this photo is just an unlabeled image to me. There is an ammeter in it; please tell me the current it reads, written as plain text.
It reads 4.6 A
